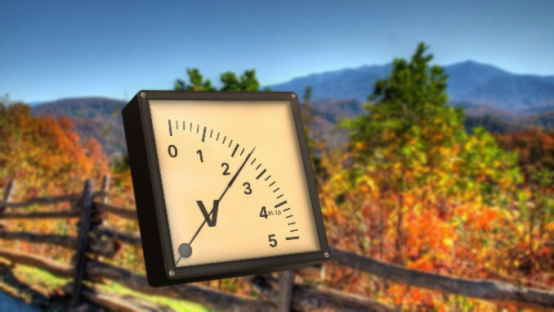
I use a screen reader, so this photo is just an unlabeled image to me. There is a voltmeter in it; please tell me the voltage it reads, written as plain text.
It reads 2.4 V
